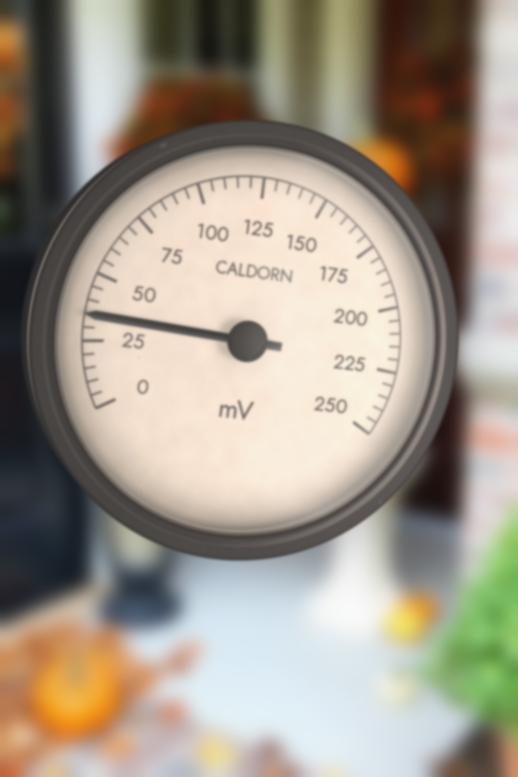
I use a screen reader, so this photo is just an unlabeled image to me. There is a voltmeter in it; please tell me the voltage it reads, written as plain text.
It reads 35 mV
